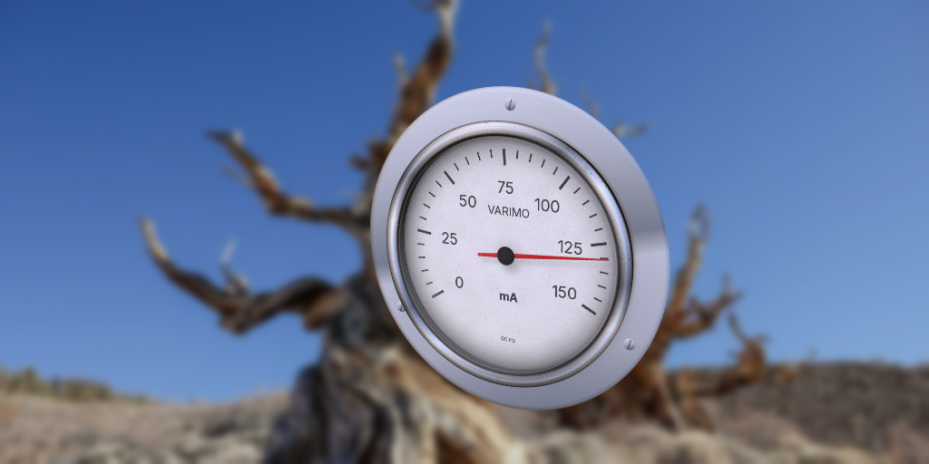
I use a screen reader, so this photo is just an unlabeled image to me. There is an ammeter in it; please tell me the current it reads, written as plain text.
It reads 130 mA
